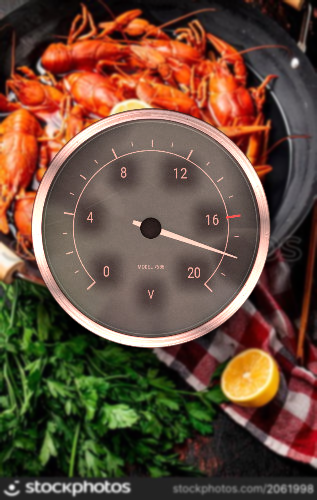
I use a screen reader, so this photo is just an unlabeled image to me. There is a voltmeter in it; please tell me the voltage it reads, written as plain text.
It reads 18 V
